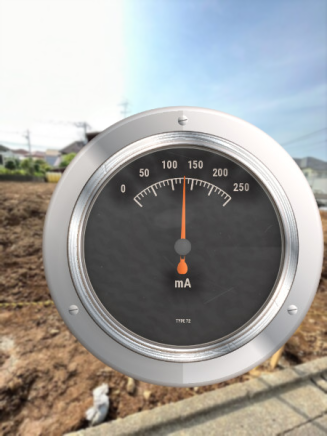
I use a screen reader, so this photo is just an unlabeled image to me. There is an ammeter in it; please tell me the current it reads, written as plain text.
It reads 130 mA
